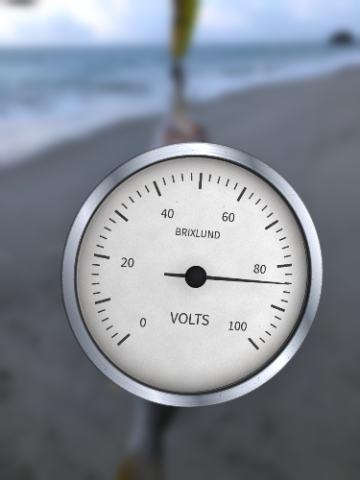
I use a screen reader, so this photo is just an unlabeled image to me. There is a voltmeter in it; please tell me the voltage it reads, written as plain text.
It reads 84 V
